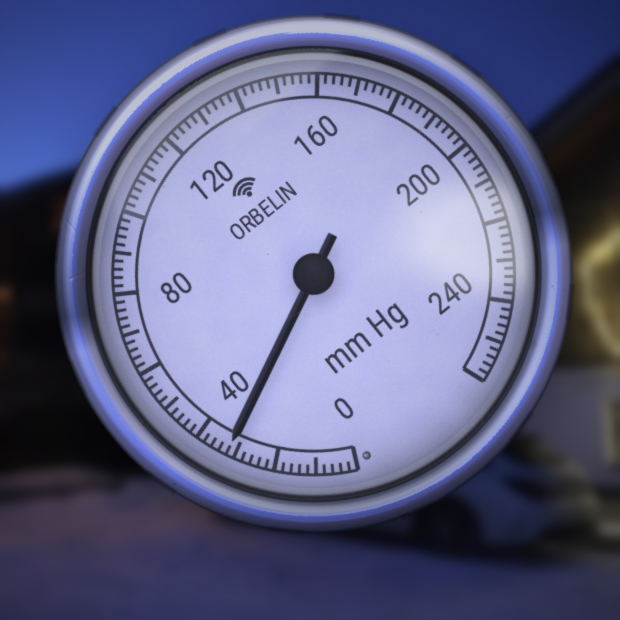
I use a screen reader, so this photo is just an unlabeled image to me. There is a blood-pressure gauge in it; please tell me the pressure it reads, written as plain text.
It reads 32 mmHg
